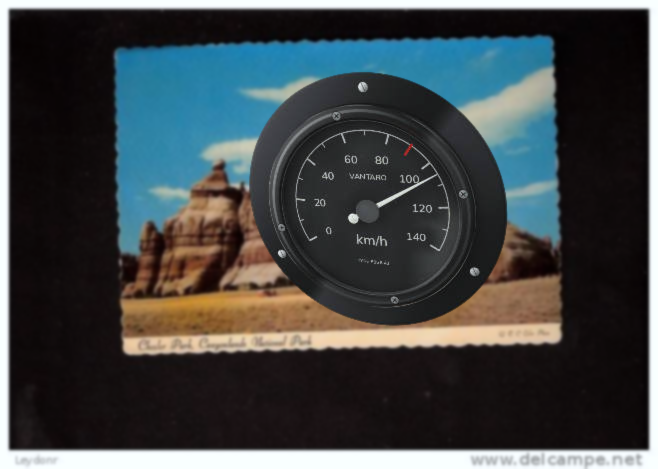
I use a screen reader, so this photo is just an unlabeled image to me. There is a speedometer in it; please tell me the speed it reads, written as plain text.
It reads 105 km/h
